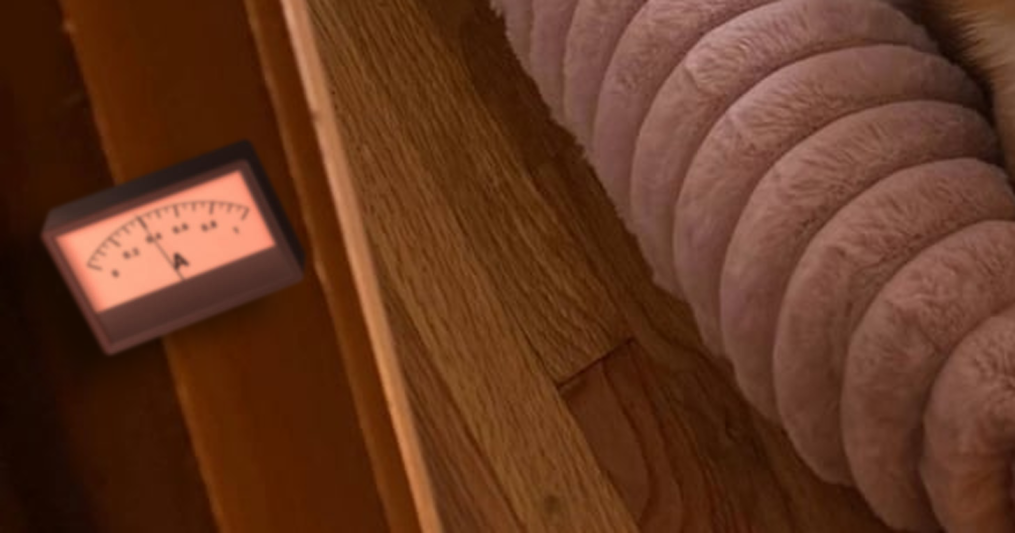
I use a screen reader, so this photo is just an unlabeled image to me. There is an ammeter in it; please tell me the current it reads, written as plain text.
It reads 0.4 A
